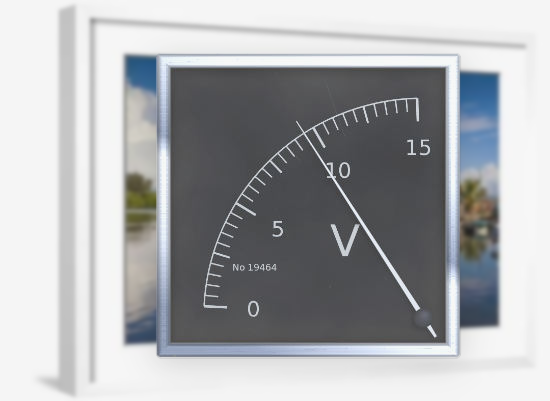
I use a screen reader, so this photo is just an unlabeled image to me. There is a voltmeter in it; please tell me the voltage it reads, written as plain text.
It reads 9.5 V
